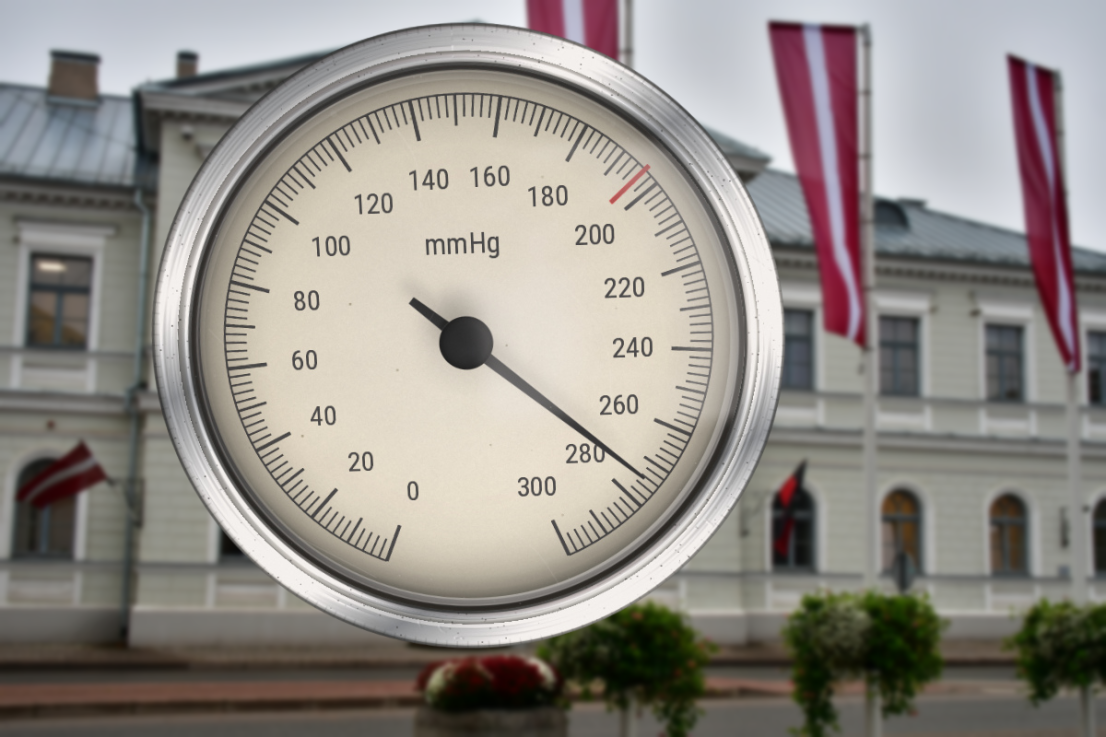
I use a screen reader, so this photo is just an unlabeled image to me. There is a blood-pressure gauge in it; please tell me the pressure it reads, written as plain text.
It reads 274 mmHg
